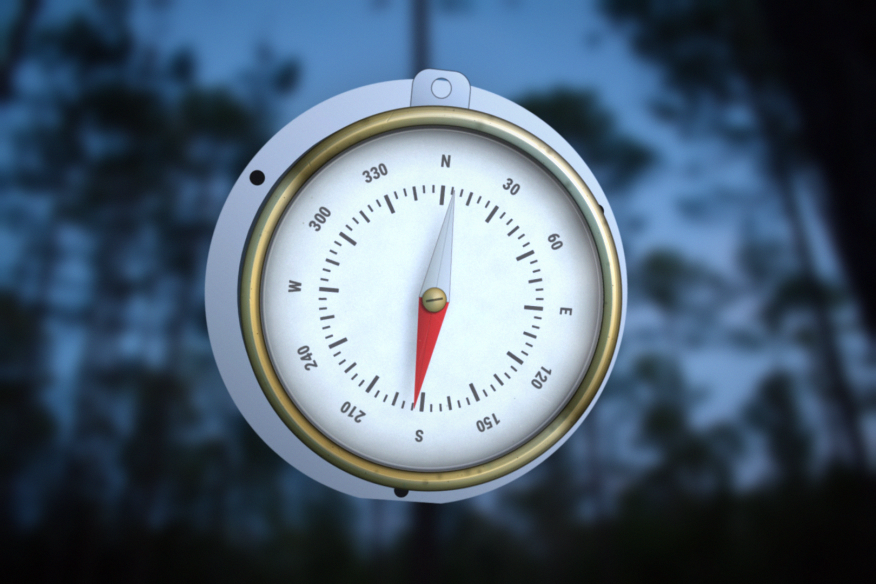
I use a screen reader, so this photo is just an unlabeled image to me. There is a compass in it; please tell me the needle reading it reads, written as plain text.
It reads 185 °
